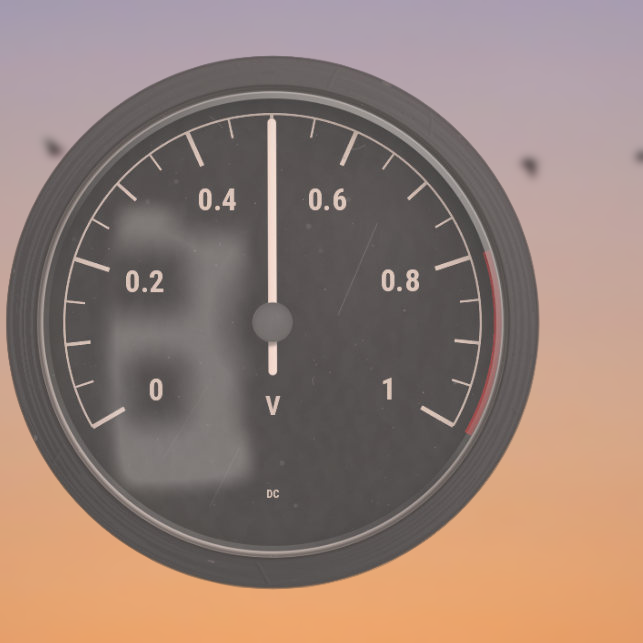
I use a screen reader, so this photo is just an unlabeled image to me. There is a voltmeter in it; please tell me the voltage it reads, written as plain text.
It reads 0.5 V
